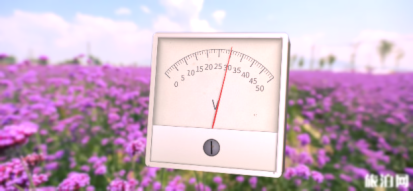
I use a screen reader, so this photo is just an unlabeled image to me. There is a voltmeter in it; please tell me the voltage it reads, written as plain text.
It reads 30 V
